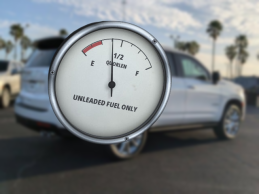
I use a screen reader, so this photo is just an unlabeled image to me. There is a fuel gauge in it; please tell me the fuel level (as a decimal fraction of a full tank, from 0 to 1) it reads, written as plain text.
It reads 0.375
